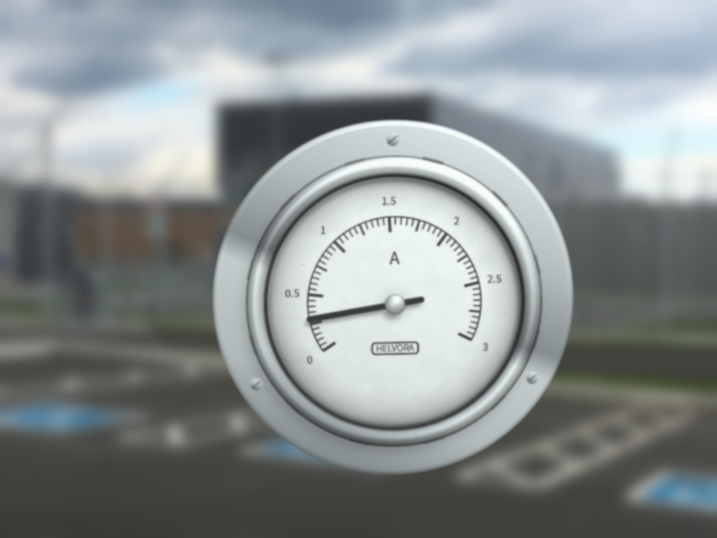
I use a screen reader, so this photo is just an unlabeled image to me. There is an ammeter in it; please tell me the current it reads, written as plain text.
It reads 0.3 A
